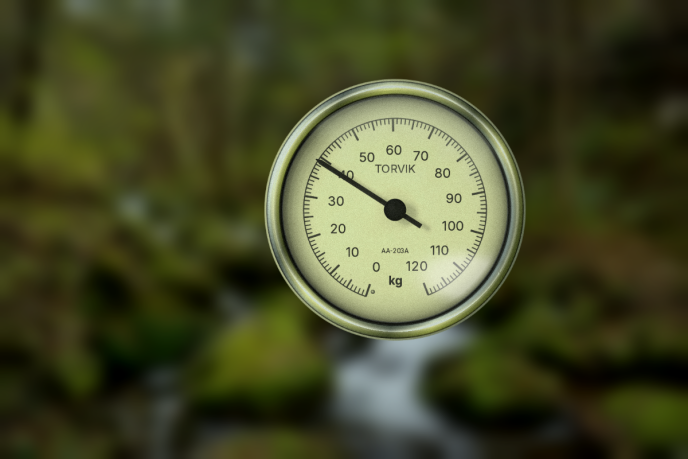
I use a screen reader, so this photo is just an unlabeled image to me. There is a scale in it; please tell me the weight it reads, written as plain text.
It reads 39 kg
